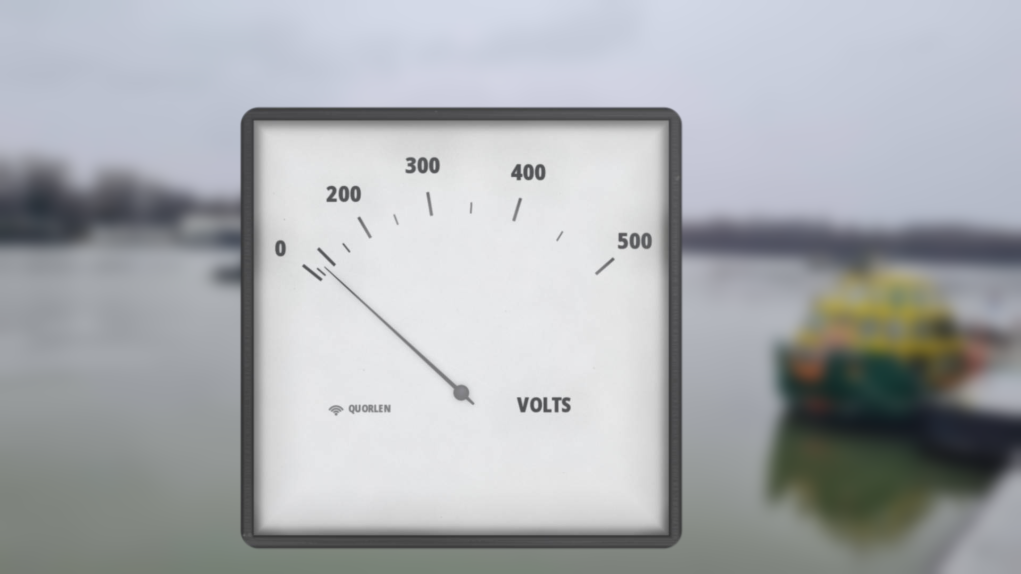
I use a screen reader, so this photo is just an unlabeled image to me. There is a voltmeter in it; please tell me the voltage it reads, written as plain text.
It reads 75 V
